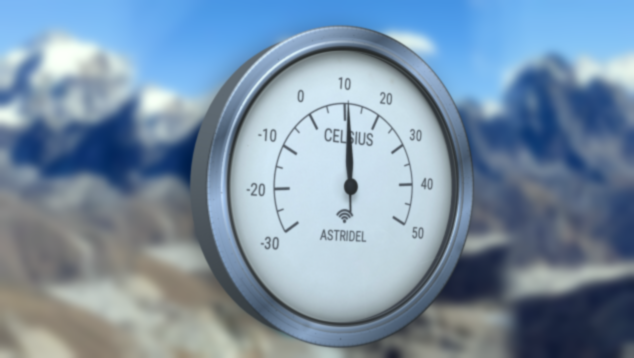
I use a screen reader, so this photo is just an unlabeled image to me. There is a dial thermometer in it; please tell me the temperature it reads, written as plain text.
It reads 10 °C
